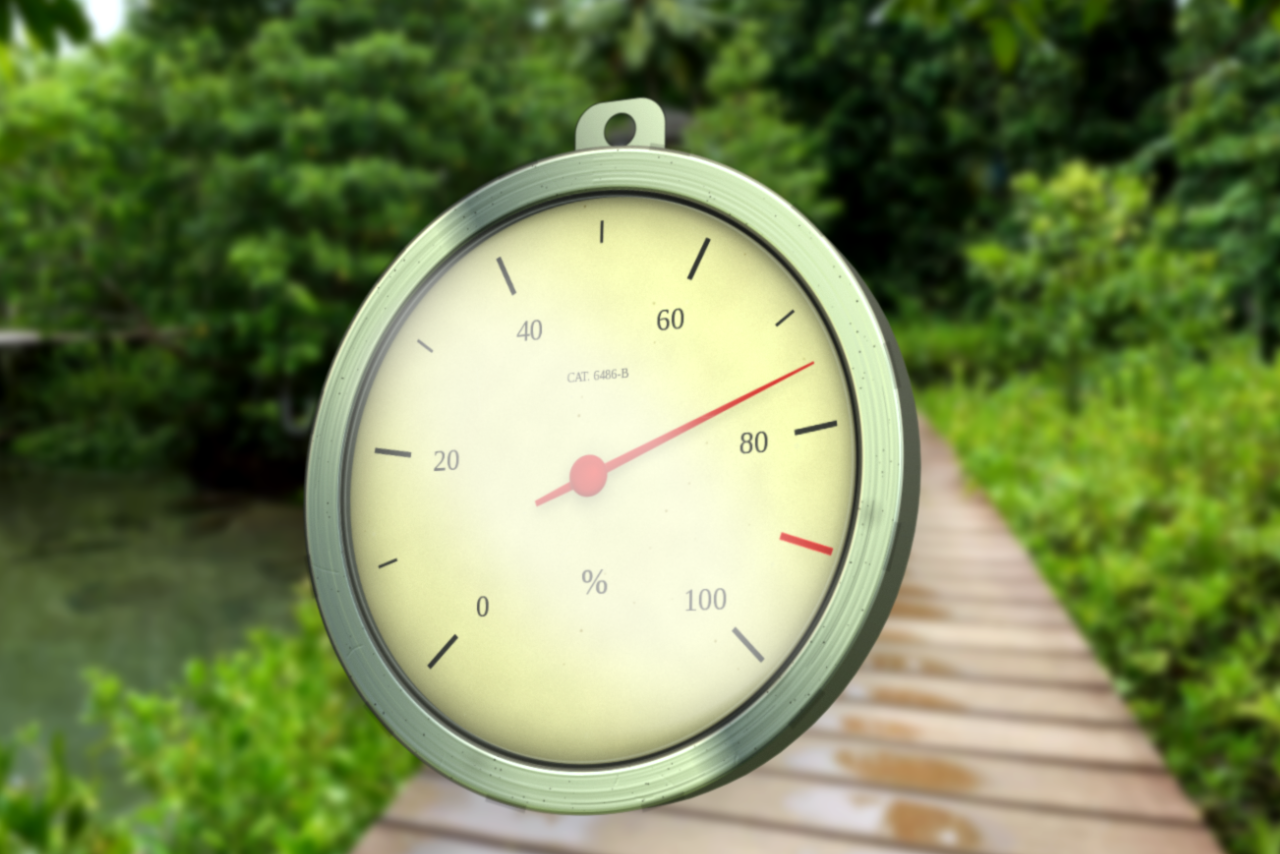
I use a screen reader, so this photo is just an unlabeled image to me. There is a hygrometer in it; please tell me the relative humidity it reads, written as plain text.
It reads 75 %
